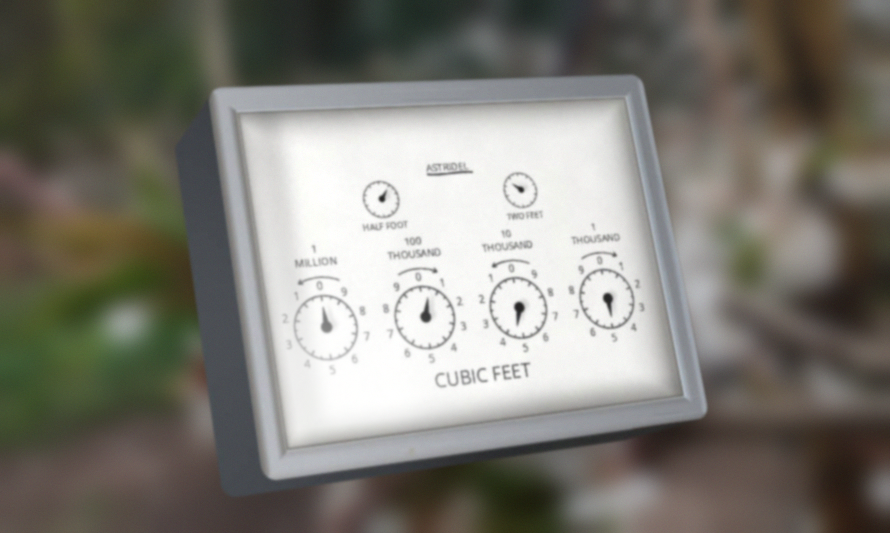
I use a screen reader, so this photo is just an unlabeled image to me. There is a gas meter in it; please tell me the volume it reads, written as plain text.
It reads 4500 ft³
